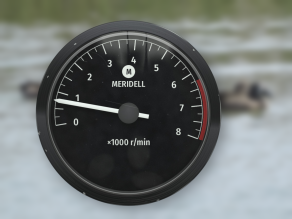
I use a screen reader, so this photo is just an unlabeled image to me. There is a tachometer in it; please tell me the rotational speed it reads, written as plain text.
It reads 750 rpm
